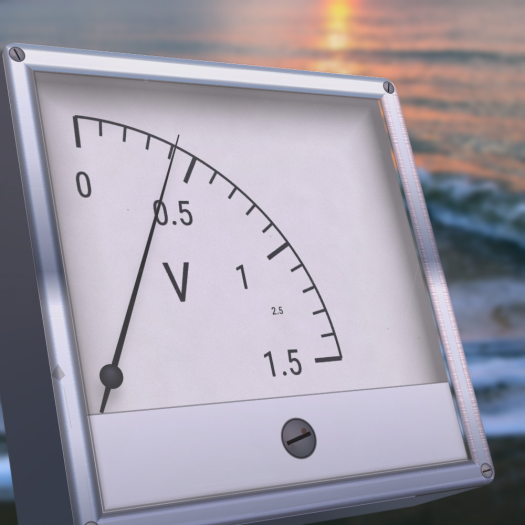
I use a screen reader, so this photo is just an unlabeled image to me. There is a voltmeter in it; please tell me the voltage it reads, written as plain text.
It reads 0.4 V
